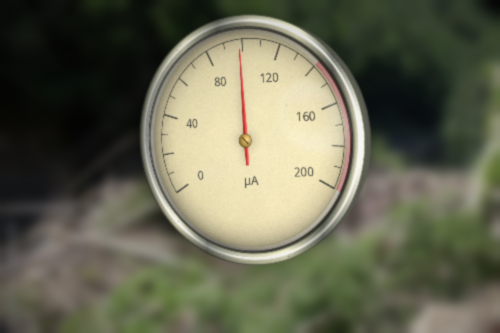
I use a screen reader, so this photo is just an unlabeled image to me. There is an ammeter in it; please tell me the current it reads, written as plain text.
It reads 100 µA
